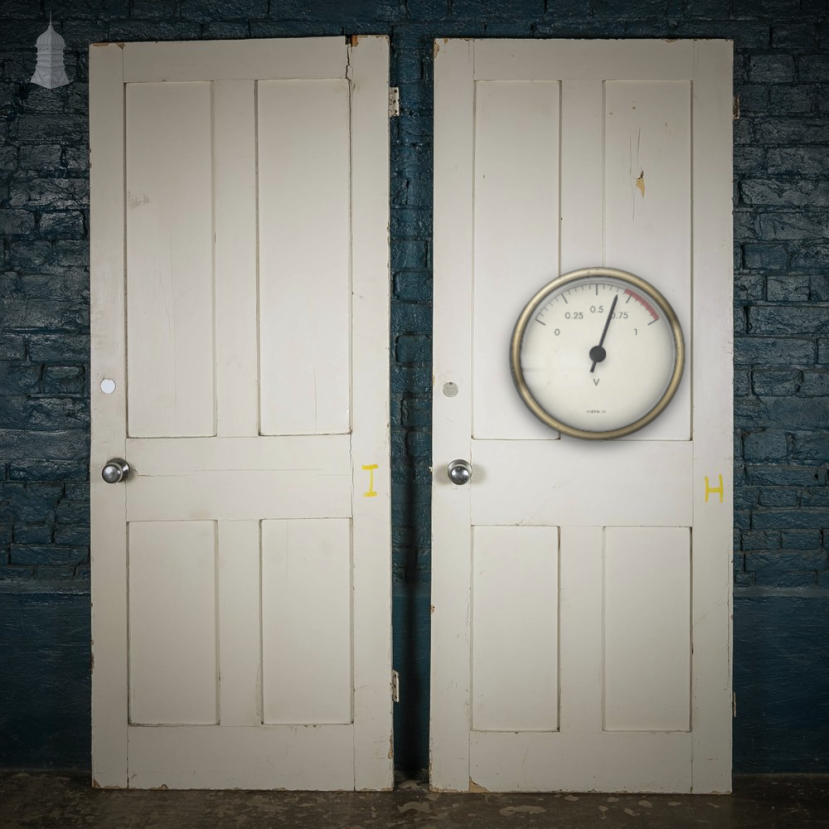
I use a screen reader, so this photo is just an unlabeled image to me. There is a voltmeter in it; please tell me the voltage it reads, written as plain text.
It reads 0.65 V
